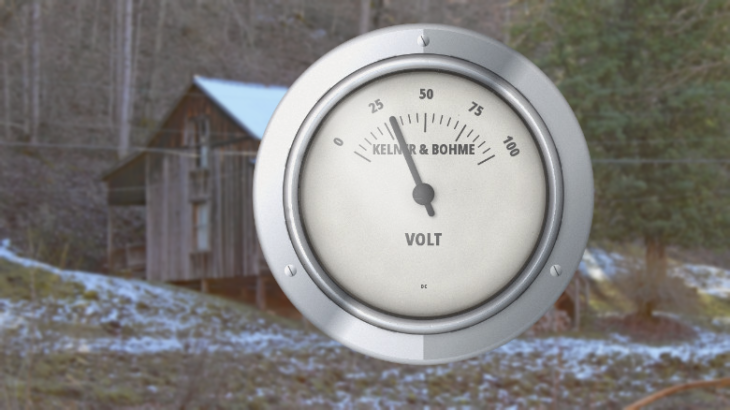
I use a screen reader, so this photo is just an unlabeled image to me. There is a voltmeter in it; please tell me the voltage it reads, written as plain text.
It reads 30 V
